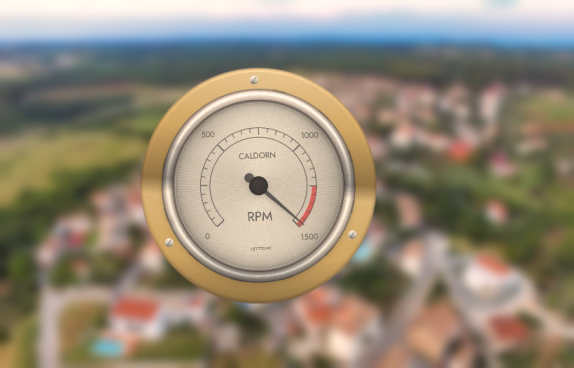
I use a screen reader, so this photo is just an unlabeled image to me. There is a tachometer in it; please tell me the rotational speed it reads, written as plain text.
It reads 1475 rpm
